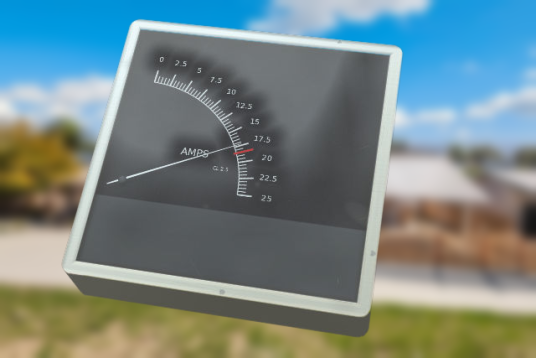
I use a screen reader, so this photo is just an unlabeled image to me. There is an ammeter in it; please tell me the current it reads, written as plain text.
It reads 17.5 A
